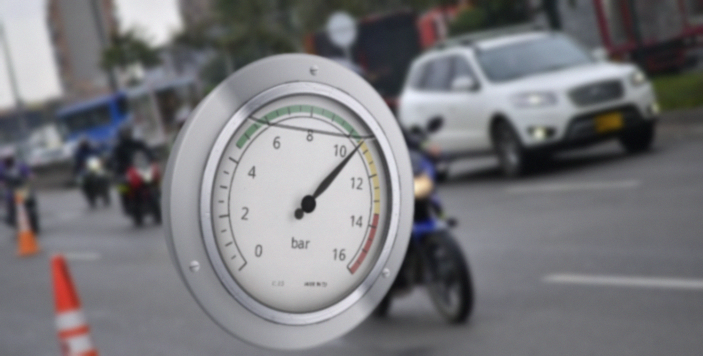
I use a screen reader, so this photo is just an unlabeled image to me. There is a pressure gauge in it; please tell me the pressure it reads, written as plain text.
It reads 10.5 bar
